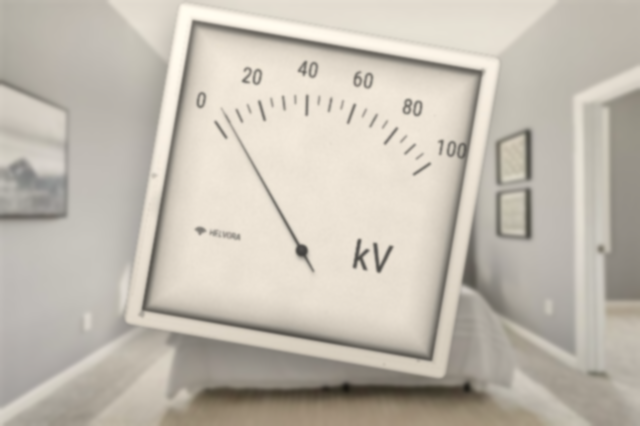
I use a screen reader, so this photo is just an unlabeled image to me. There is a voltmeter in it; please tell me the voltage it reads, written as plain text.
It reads 5 kV
